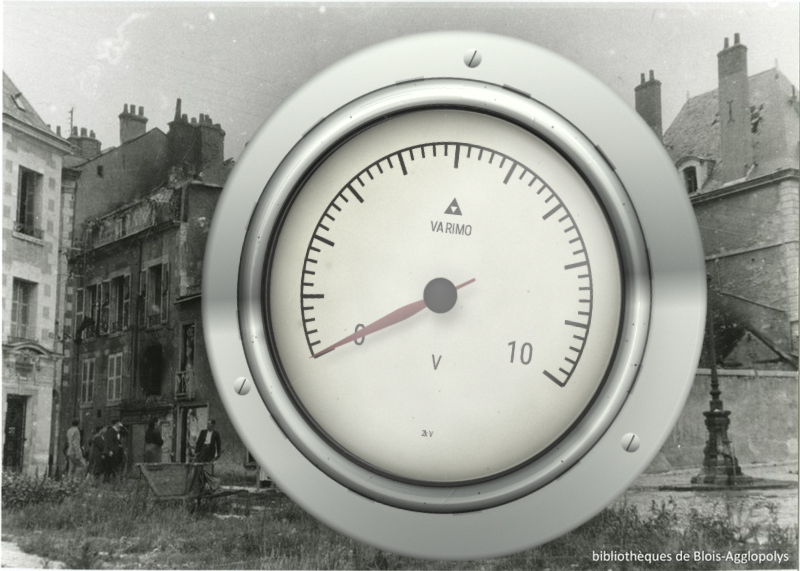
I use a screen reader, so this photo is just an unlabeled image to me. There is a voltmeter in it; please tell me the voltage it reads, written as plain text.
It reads 0 V
